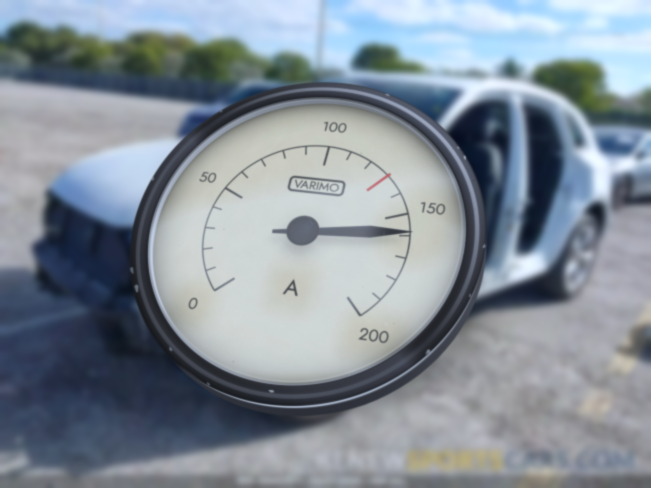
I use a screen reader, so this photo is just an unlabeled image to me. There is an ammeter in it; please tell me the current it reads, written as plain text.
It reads 160 A
